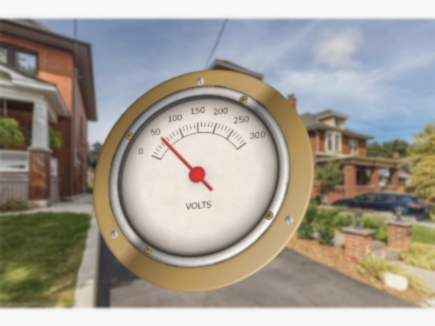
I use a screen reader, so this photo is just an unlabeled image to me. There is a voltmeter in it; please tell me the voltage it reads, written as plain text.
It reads 50 V
